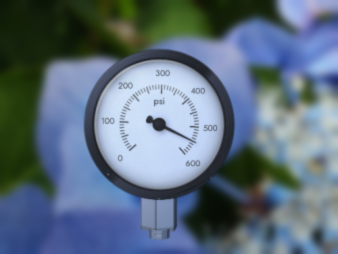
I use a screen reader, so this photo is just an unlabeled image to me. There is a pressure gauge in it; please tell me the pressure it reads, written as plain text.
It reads 550 psi
